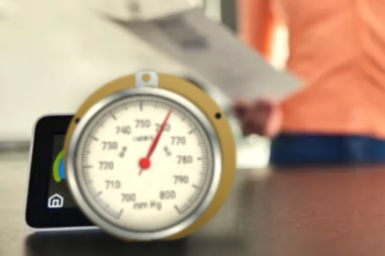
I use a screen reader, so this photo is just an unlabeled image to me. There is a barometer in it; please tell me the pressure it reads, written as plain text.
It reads 760 mmHg
